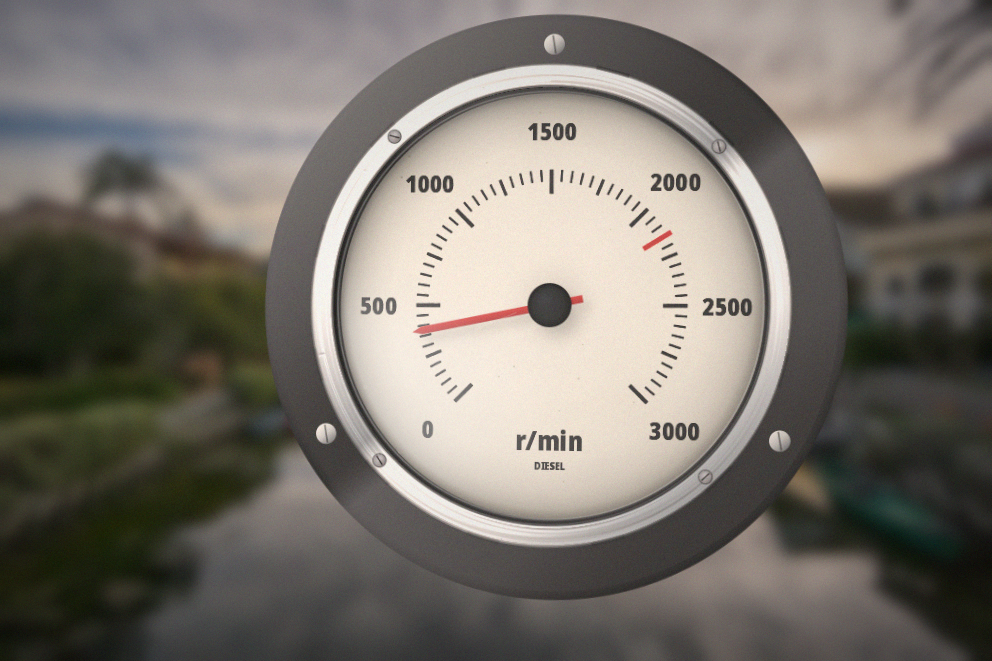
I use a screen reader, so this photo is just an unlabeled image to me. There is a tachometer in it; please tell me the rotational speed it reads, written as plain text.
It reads 375 rpm
